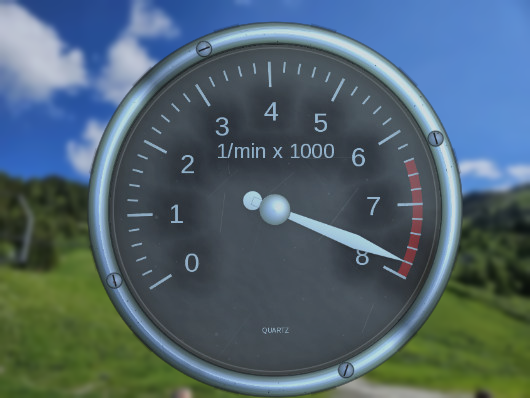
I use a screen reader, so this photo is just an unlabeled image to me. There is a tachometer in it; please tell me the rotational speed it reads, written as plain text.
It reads 7800 rpm
